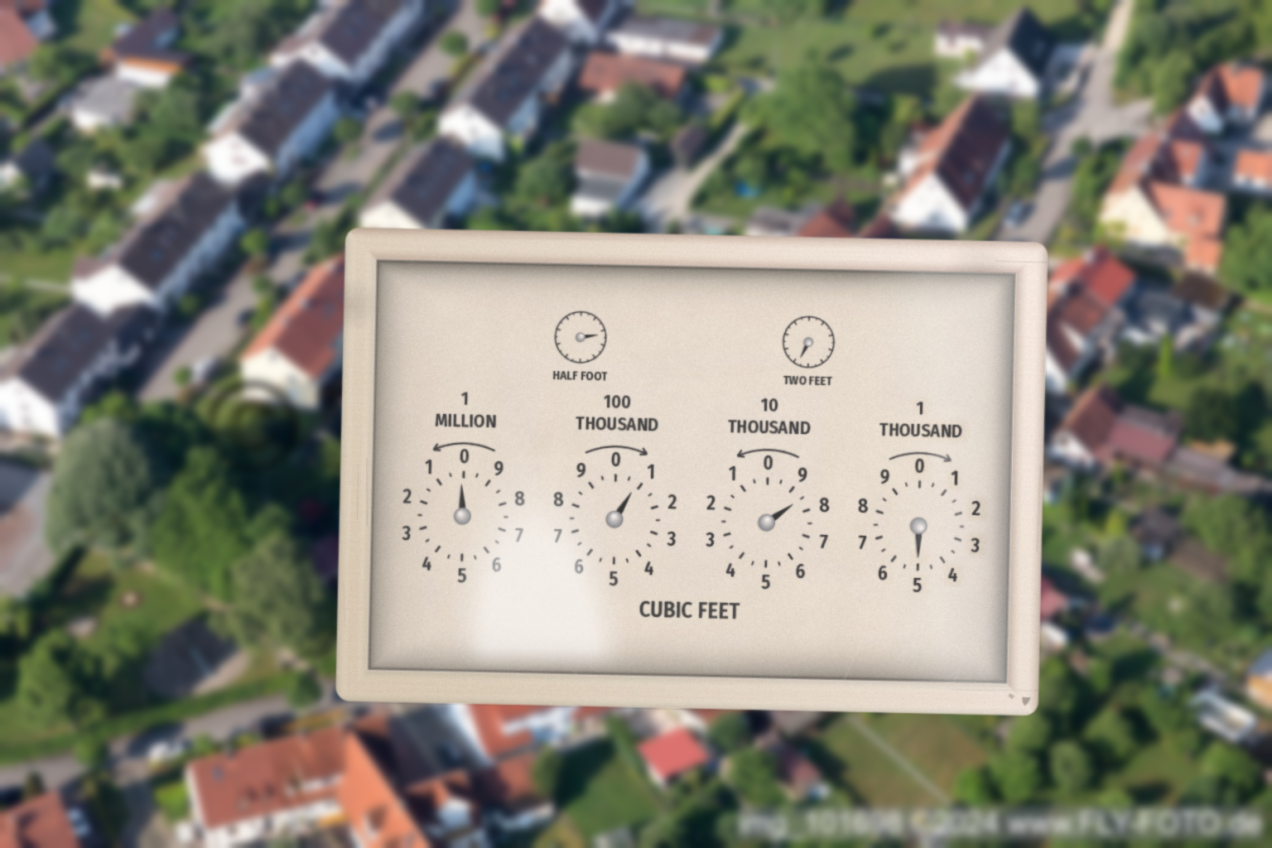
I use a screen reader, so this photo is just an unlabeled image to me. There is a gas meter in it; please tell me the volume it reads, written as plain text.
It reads 8500 ft³
